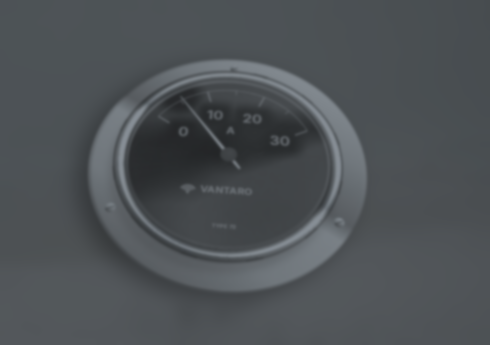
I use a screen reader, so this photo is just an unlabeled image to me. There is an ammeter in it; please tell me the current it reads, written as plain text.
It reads 5 A
